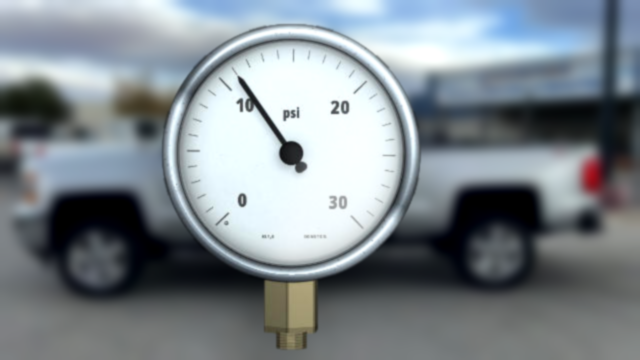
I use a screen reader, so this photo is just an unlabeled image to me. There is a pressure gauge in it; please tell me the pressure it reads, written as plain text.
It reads 11 psi
